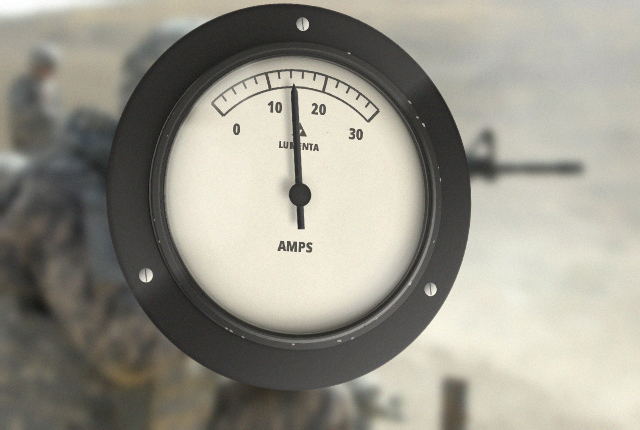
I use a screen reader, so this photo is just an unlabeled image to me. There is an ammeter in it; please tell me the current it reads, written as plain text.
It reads 14 A
